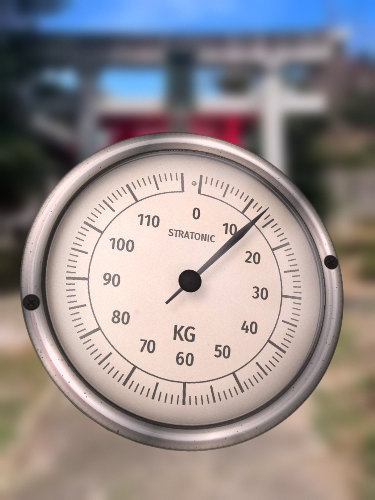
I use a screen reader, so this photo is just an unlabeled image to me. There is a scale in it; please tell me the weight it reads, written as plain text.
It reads 13 kg
